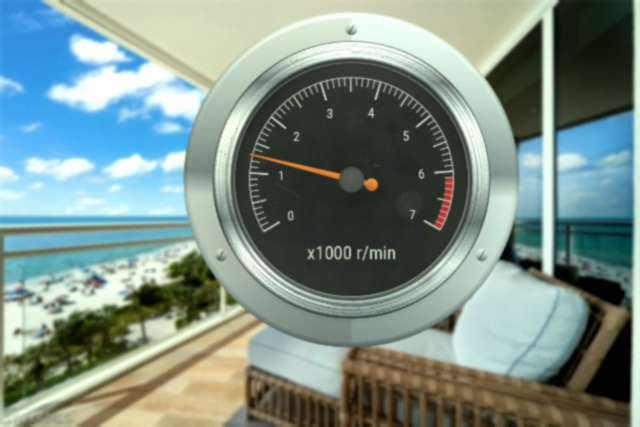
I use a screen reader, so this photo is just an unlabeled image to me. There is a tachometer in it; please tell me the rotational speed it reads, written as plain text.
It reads 1300 rpm
